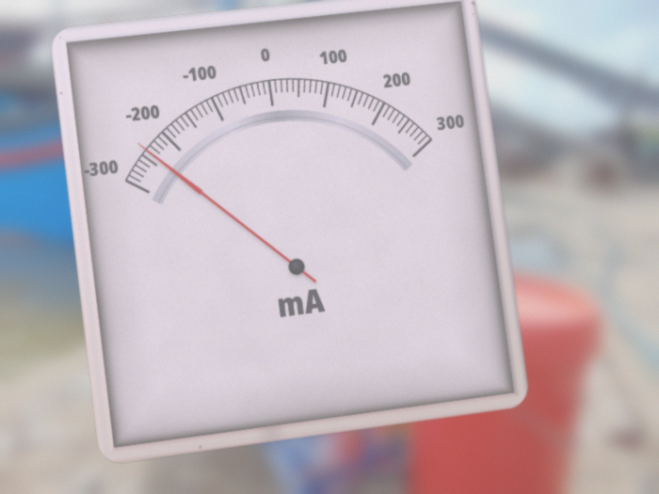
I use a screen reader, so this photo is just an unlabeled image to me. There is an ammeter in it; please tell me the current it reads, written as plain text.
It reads -240 mA
